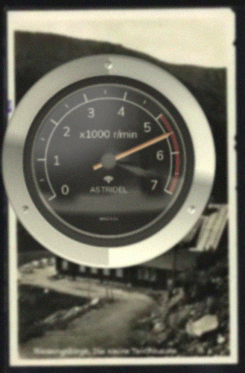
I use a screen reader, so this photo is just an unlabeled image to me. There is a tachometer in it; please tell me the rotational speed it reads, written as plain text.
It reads 5500 rpm
